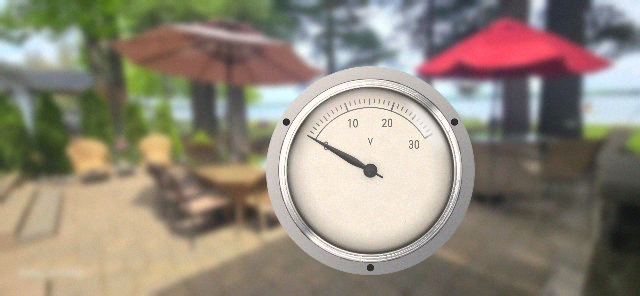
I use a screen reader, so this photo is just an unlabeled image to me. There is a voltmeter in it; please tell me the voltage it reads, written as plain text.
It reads 0 V
